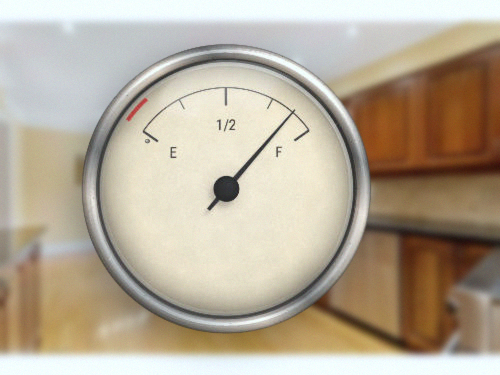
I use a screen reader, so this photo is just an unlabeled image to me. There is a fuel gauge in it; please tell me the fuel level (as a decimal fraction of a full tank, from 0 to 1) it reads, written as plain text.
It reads 0.875
